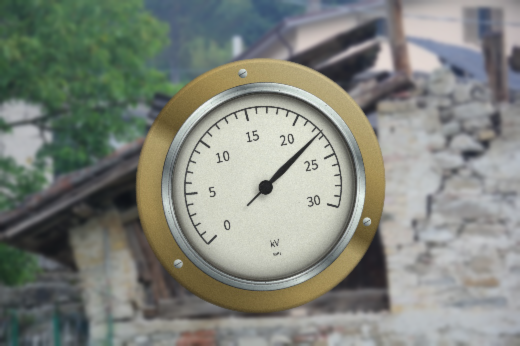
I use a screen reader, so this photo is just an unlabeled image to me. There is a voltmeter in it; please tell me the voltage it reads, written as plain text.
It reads 22.5 kV
